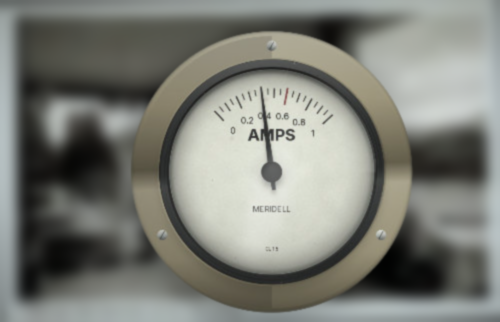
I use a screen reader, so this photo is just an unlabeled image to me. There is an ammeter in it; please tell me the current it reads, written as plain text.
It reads 0.4 A
